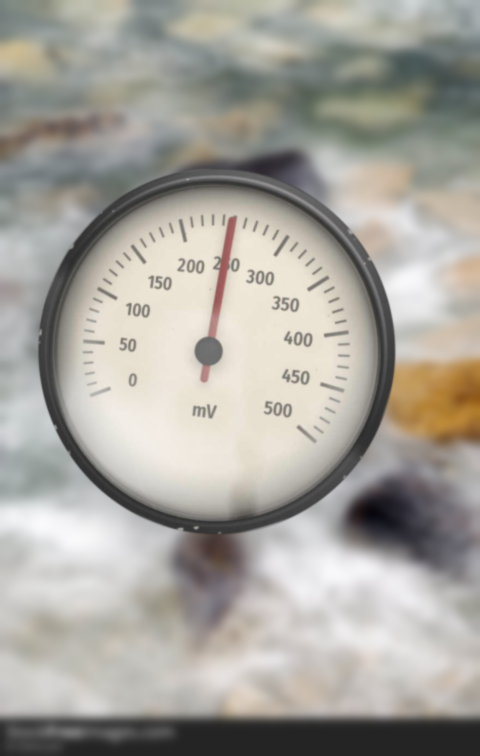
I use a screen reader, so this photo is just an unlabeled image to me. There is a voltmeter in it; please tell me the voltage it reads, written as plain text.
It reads 250 mV
